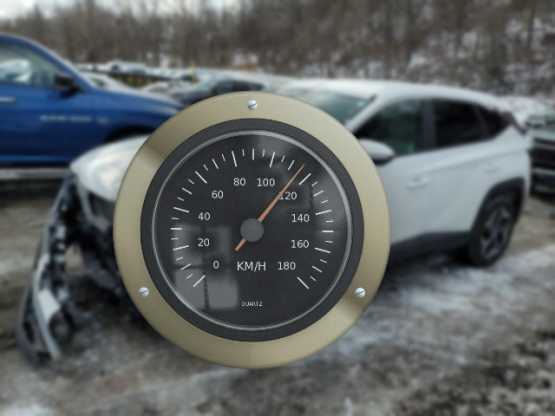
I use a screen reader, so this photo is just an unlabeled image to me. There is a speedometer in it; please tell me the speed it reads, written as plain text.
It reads 115 km/h
